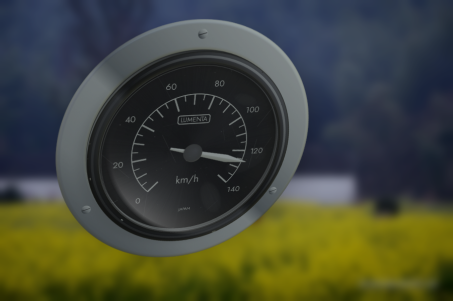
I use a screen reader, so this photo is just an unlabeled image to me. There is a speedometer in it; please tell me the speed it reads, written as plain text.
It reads 125 km/h
